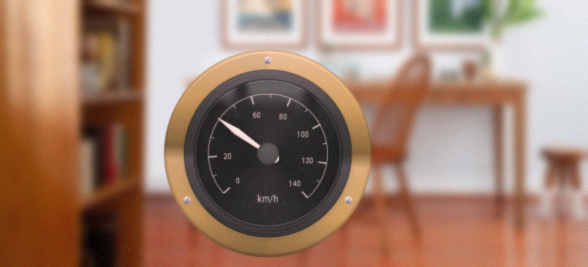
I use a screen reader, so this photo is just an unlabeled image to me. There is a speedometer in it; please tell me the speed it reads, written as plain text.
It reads 40 km/h
